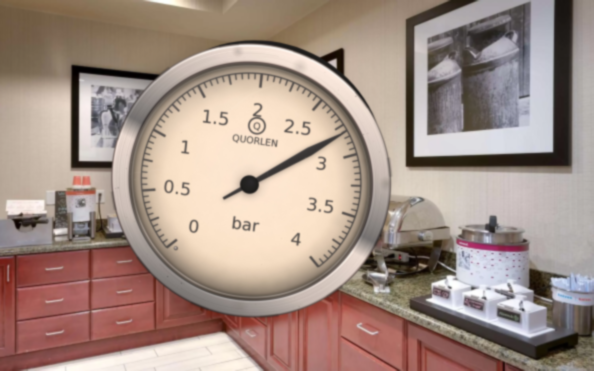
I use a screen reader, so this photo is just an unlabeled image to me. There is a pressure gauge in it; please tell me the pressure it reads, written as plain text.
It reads 2.8 bar
